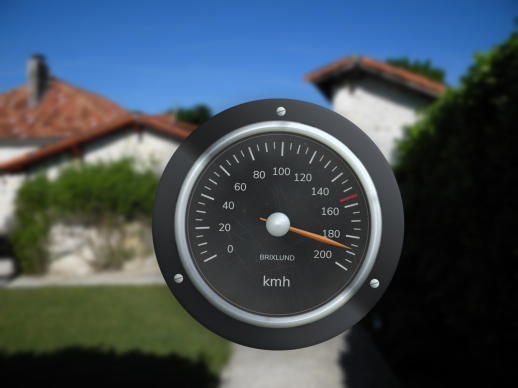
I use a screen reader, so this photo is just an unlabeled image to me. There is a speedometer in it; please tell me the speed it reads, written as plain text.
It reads 187.5 km/h
